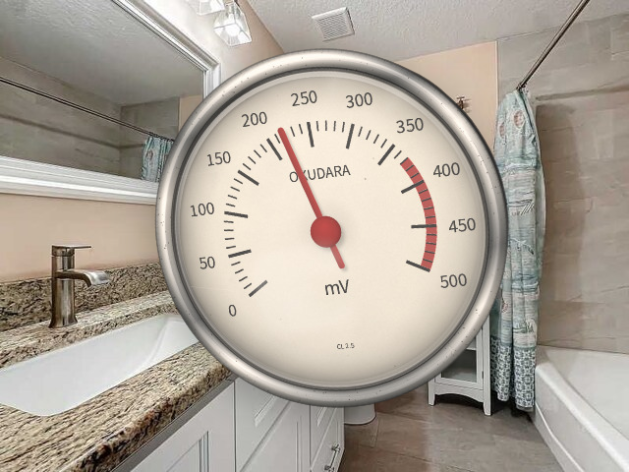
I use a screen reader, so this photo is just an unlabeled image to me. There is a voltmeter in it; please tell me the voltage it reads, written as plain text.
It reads 220 mV
